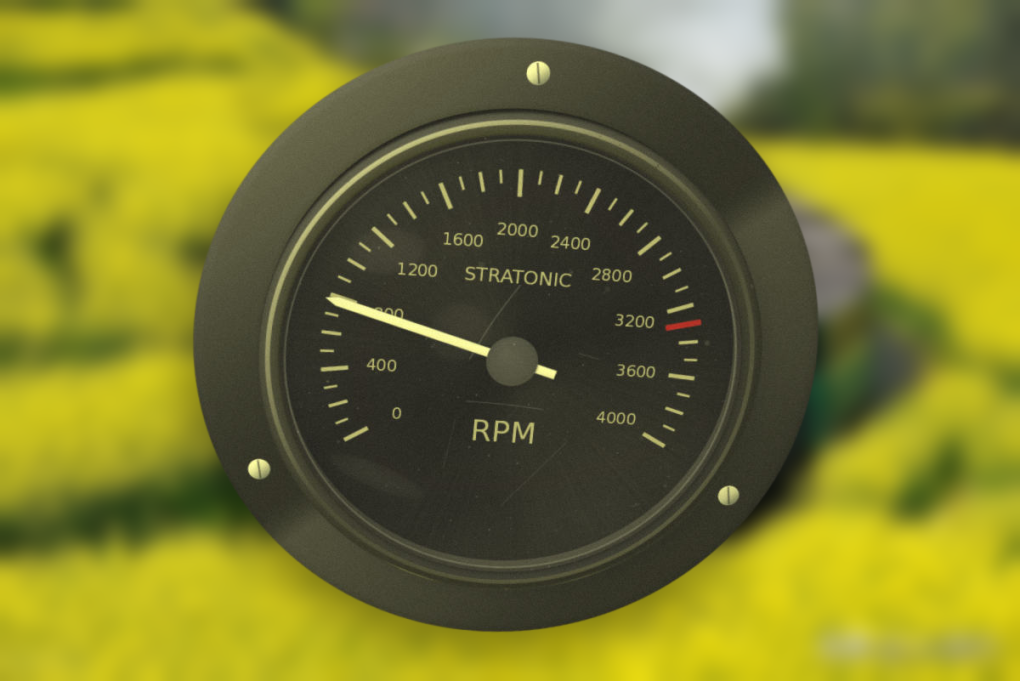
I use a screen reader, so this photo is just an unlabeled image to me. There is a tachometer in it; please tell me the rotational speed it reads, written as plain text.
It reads 800 rpm
